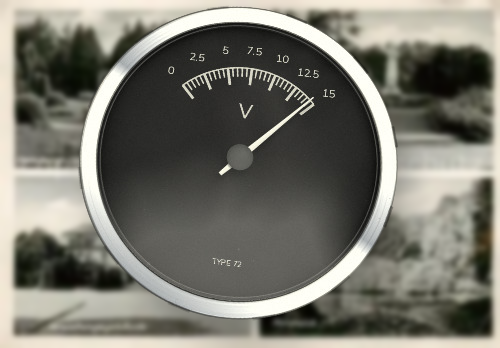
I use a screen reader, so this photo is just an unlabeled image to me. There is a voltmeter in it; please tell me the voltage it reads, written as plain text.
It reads 14.5 V
